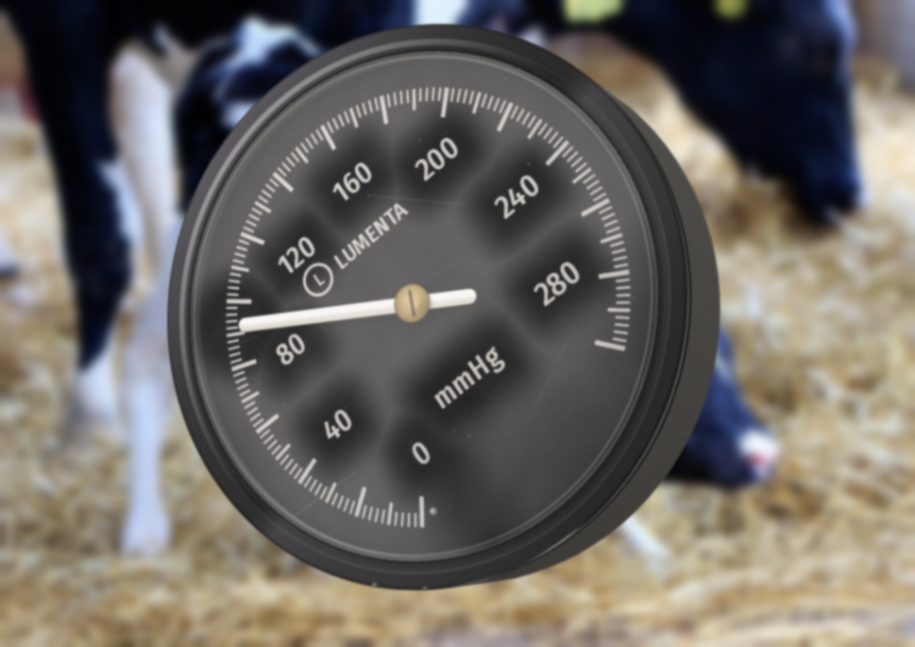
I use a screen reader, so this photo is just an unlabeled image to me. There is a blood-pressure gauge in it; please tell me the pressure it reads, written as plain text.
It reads 92 mmHg
